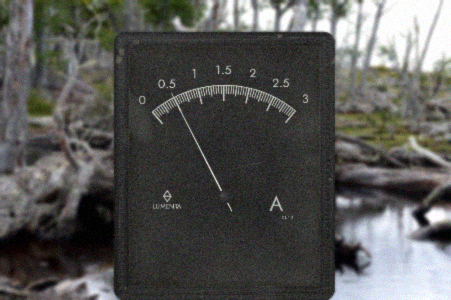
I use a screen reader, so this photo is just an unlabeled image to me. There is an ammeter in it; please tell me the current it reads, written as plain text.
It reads 0.5 A
